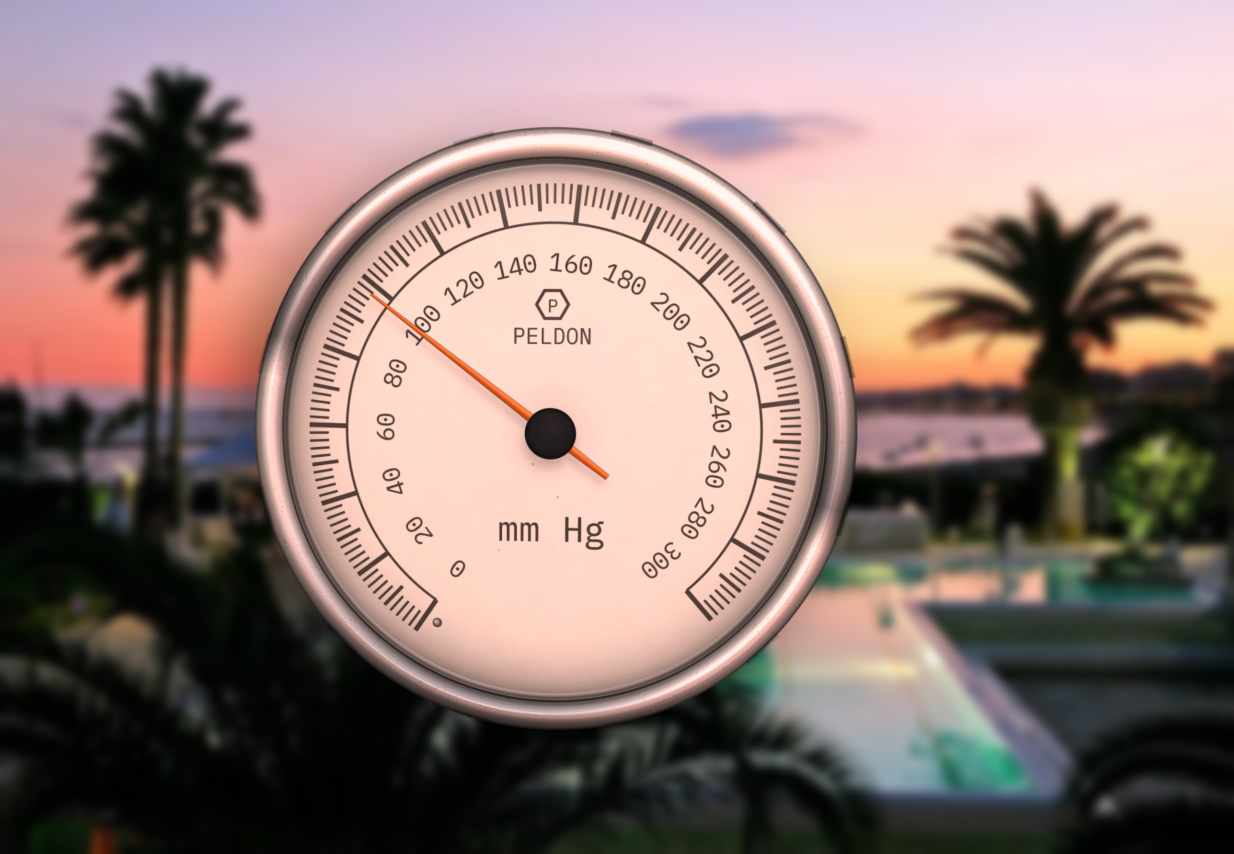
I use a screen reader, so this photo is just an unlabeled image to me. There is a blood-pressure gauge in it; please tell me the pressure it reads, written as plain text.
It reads 98 mmHg
